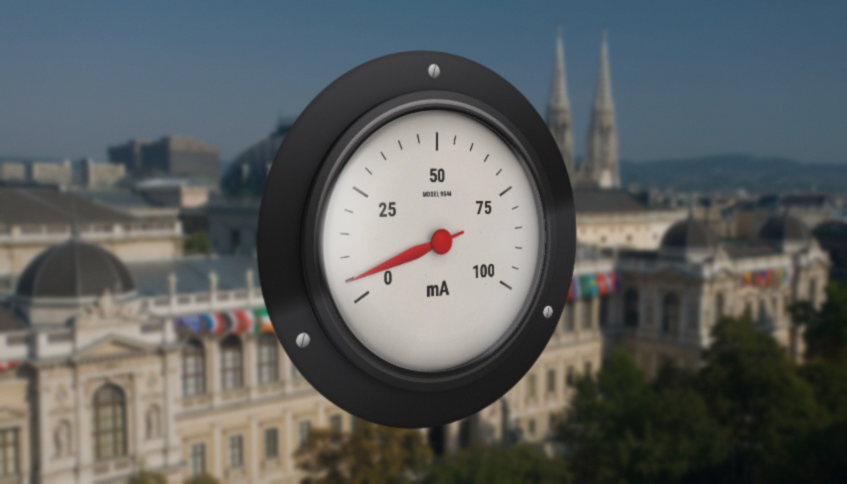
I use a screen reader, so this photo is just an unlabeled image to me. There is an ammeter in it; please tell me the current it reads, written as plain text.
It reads 5 mA
